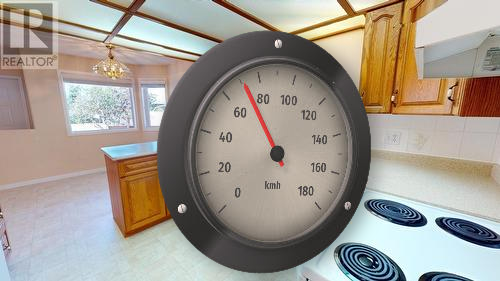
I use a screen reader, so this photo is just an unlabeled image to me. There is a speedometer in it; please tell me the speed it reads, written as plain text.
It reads 70 km/h
